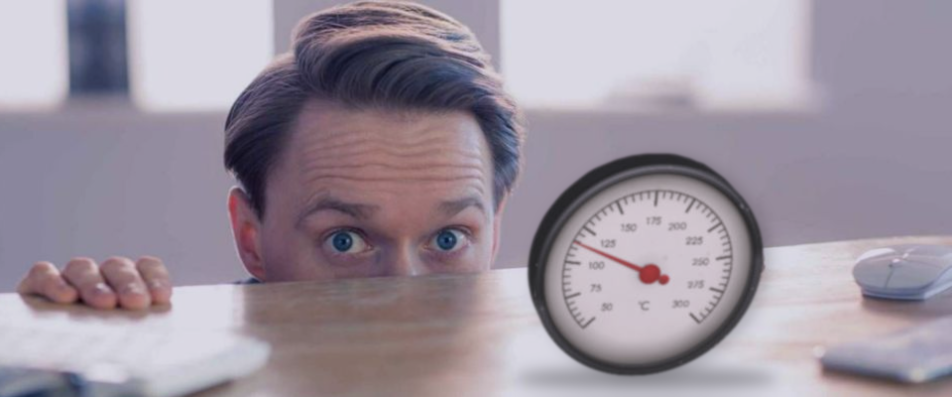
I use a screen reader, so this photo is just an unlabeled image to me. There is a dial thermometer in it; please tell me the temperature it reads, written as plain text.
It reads 115 °C
